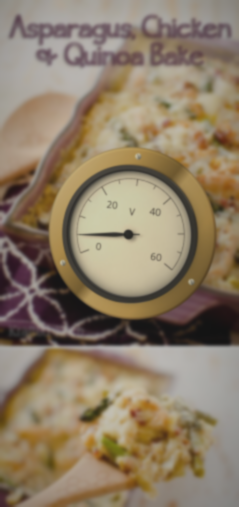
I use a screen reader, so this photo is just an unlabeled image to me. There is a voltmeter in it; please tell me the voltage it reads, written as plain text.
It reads 5 V
